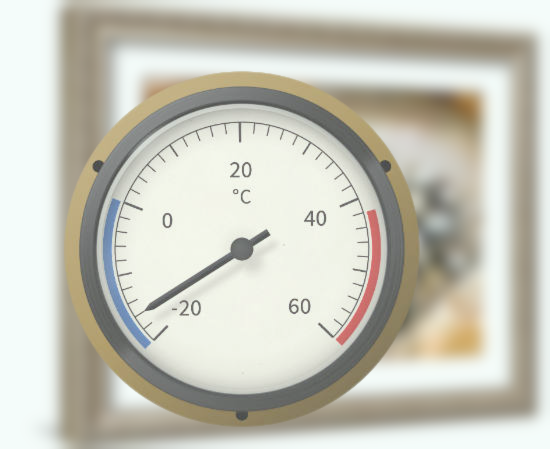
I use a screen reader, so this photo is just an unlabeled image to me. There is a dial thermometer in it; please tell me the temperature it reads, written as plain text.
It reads -16 °C
